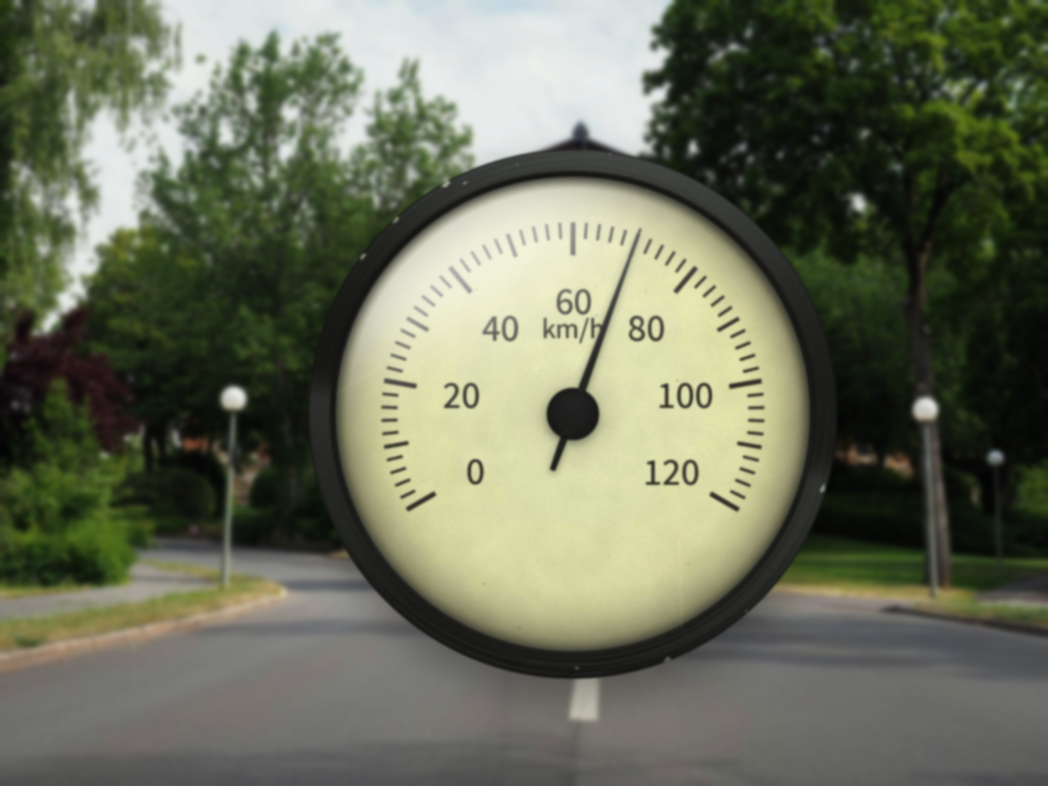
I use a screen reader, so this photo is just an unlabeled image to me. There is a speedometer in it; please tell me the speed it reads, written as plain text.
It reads 70 km/h
